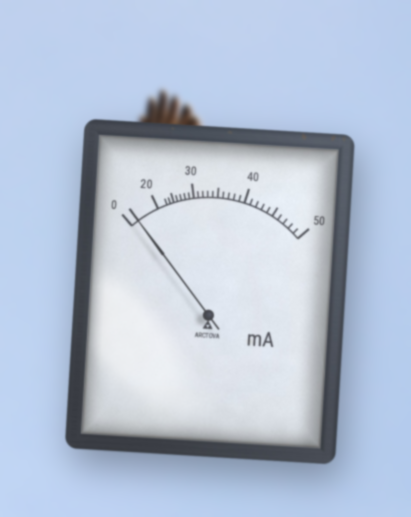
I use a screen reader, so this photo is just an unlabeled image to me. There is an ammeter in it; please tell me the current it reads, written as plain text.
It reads 10 mA
